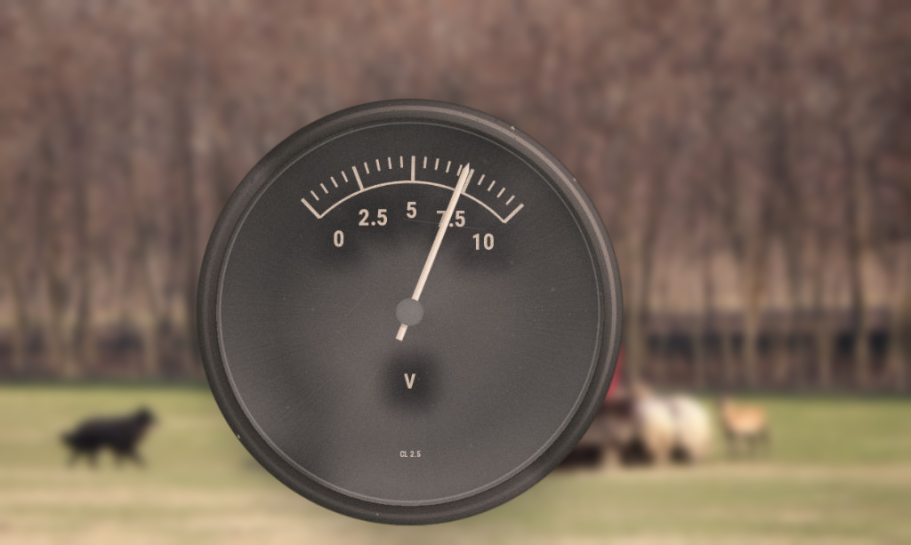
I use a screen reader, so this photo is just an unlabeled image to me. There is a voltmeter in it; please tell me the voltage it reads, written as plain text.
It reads 7.25 V
